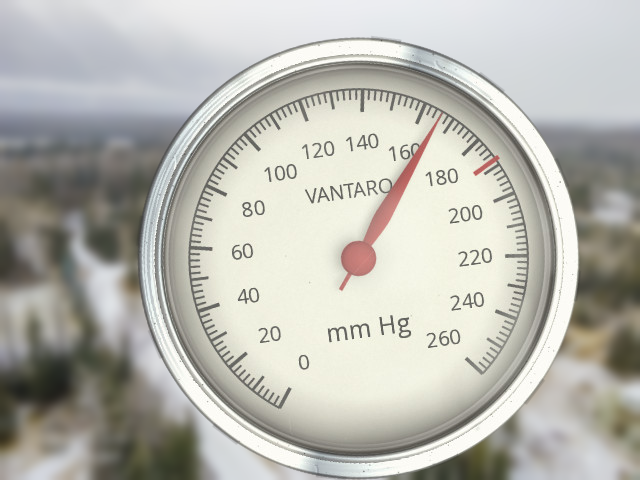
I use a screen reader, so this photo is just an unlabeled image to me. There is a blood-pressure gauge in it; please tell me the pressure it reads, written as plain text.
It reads 166 mmHg
